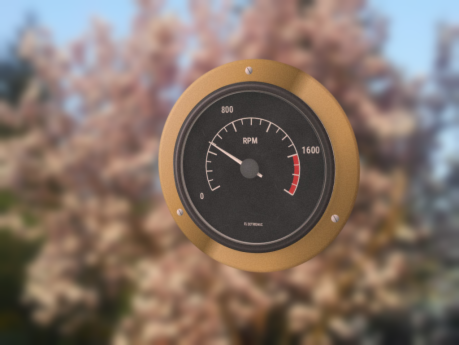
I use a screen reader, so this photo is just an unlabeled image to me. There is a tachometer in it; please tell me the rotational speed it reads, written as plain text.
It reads 500 rpm
